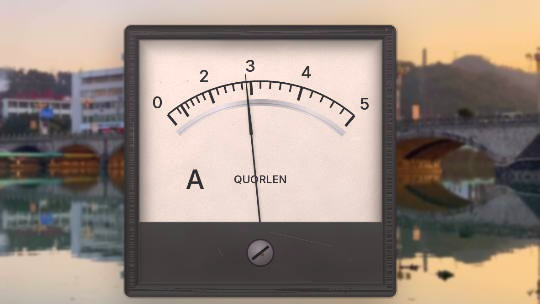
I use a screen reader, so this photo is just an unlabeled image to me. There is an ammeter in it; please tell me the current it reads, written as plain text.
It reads 2.9 A
